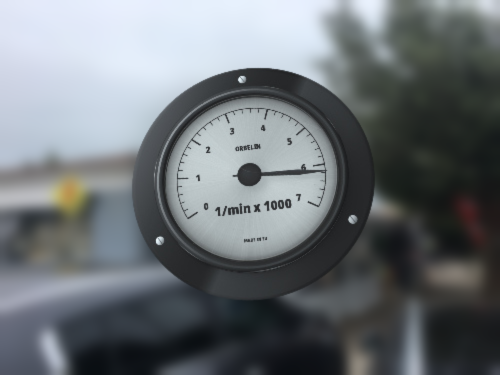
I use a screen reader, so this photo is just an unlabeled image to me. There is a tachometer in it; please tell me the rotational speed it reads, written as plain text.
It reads 6200 rpm
